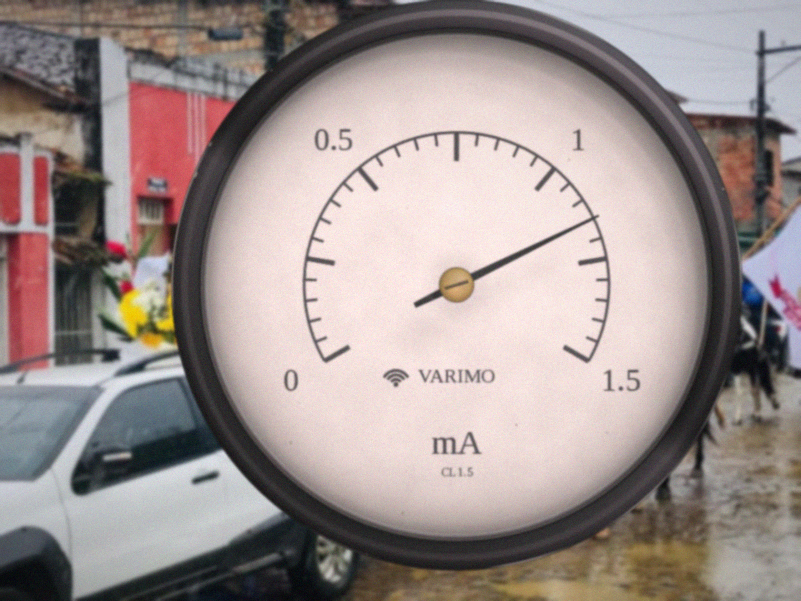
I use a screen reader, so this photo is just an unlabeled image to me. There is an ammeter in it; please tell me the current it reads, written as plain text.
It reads 1.15 mA
